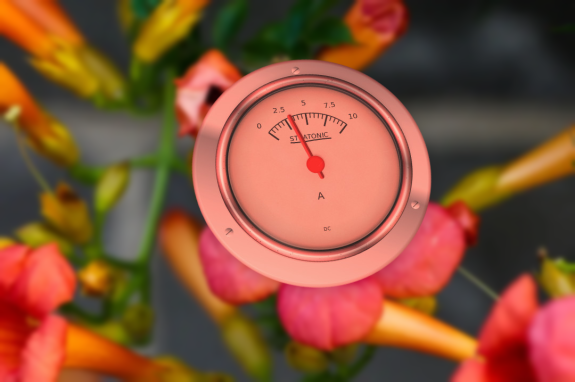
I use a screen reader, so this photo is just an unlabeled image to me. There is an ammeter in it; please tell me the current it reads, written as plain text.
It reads 3 A
